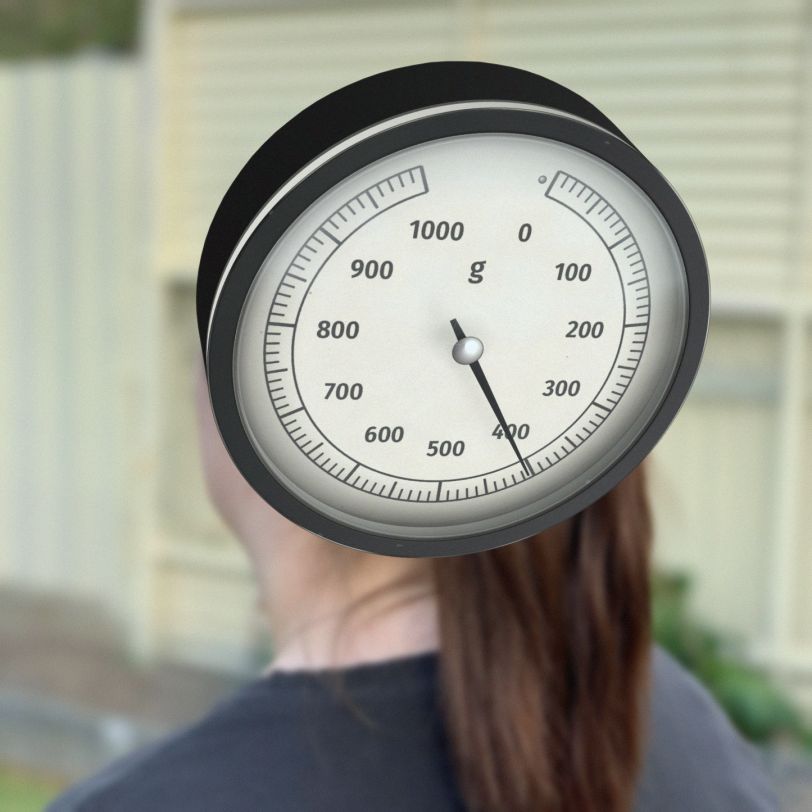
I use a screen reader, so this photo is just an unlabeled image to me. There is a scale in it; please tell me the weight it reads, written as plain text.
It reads 405 g
